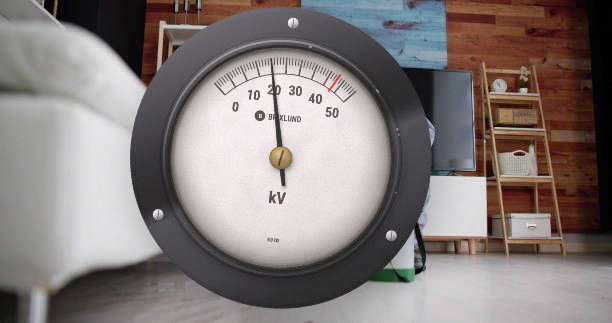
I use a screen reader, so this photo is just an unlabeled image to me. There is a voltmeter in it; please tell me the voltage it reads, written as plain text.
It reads 20 kV
